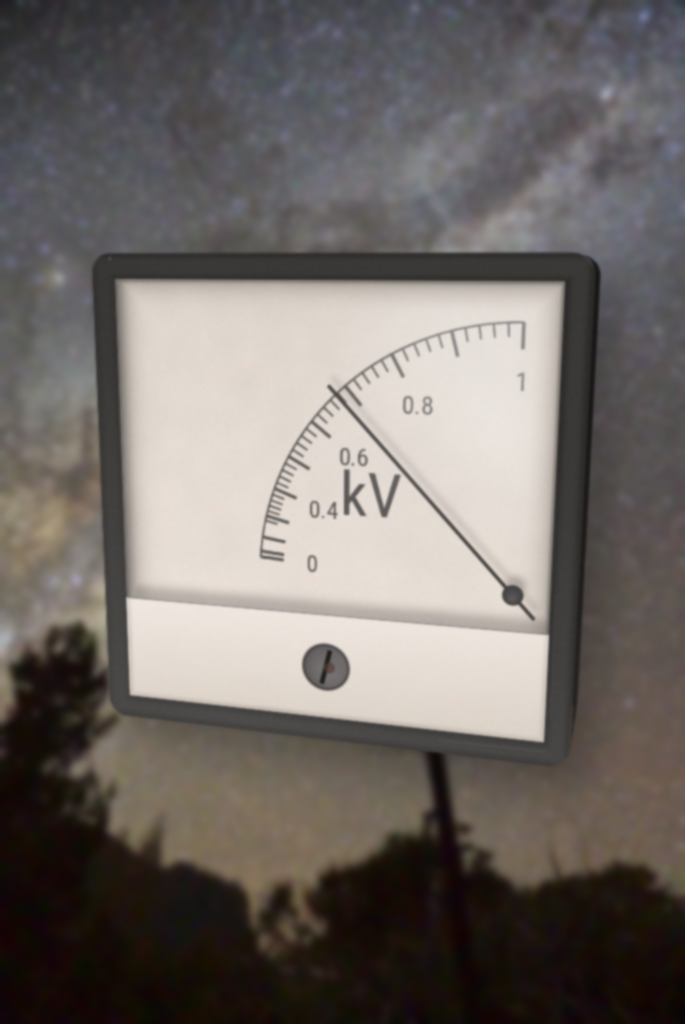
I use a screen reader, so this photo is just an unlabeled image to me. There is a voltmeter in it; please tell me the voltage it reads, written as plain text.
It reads 0.68 kV
